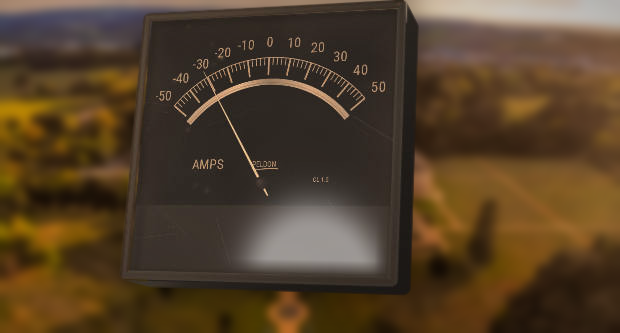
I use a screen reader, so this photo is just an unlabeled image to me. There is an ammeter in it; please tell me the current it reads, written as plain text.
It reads -30 A
